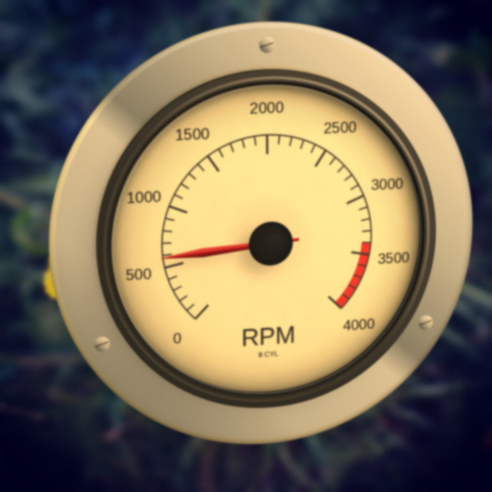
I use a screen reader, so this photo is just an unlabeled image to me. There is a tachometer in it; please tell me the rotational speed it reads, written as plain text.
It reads 600 rpm
